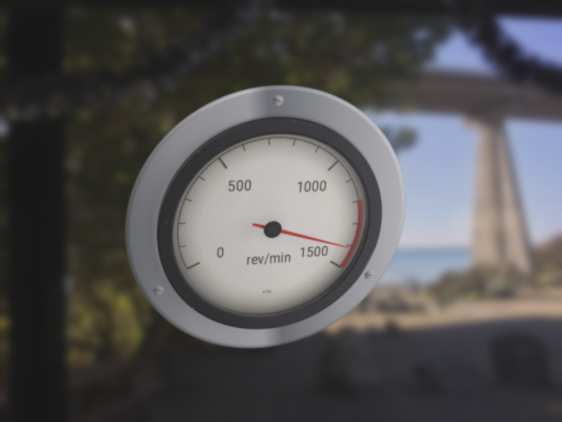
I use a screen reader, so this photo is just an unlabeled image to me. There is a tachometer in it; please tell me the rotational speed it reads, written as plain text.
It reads 1400 rpm
